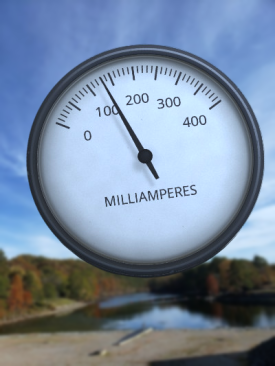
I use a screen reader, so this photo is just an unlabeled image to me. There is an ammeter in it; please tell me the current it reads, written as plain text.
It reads 130 mA
